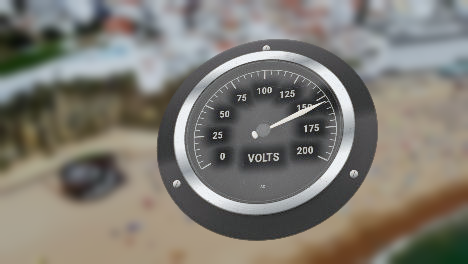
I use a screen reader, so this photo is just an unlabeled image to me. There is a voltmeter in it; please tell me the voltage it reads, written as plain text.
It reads 155 V
